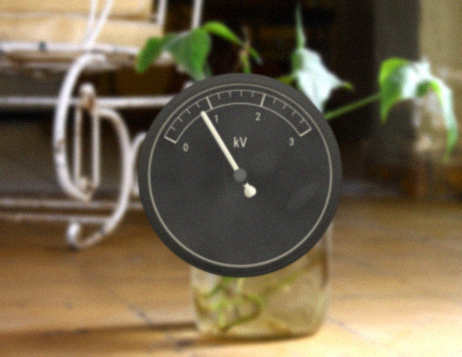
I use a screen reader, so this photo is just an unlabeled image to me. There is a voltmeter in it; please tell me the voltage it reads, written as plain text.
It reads 0.8 kV
